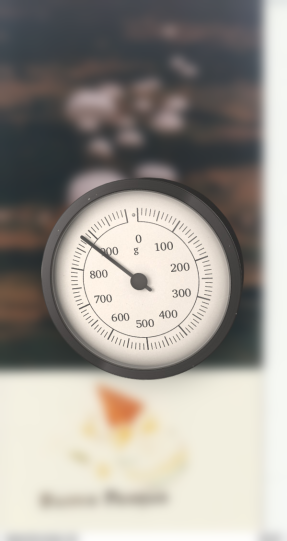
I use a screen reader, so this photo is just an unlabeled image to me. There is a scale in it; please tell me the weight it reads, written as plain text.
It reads 880 g
